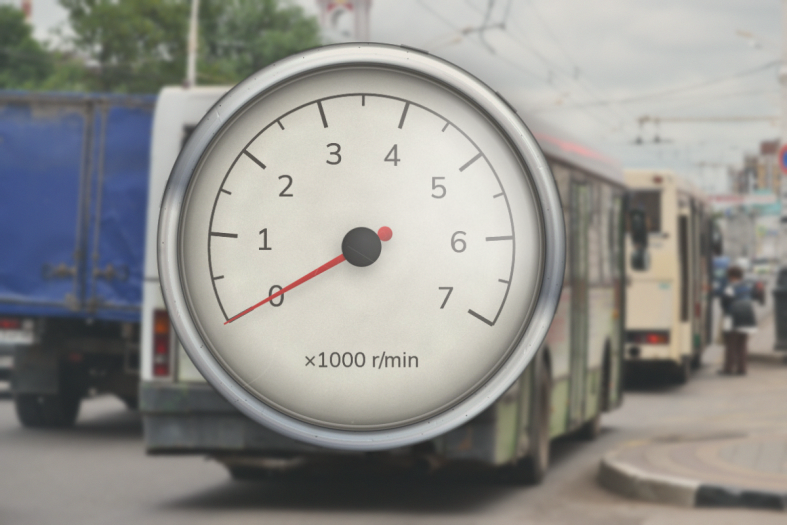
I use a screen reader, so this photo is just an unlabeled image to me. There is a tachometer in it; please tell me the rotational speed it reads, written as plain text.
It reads 0 rpm
